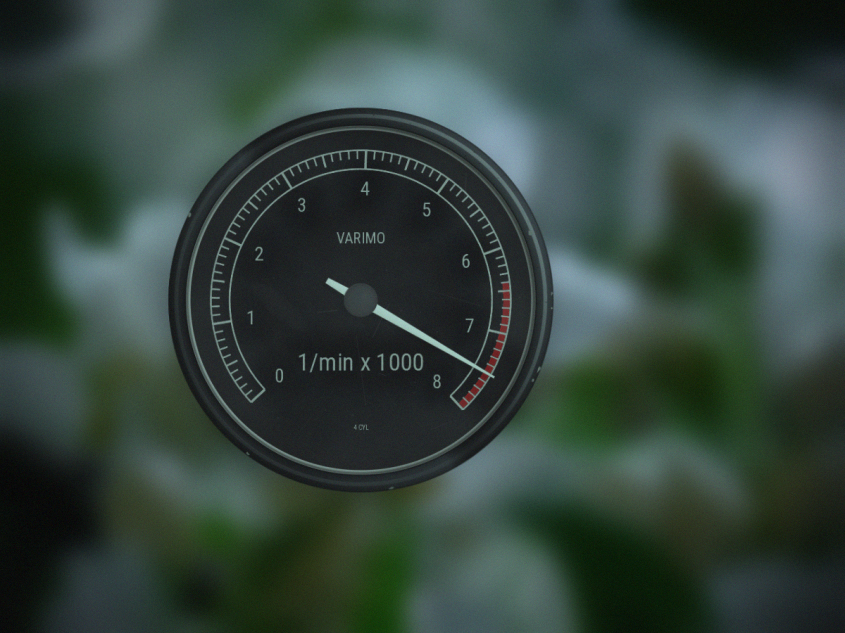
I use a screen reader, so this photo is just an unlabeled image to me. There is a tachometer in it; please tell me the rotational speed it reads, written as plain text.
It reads 7500 rpm
